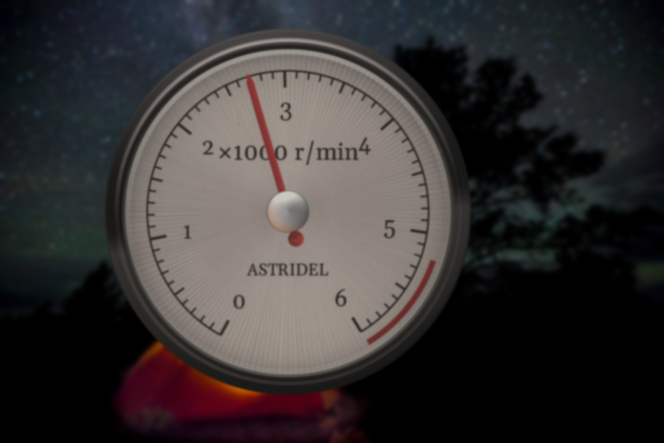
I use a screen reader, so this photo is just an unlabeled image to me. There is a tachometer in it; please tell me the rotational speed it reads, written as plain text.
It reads 2700 rpm
